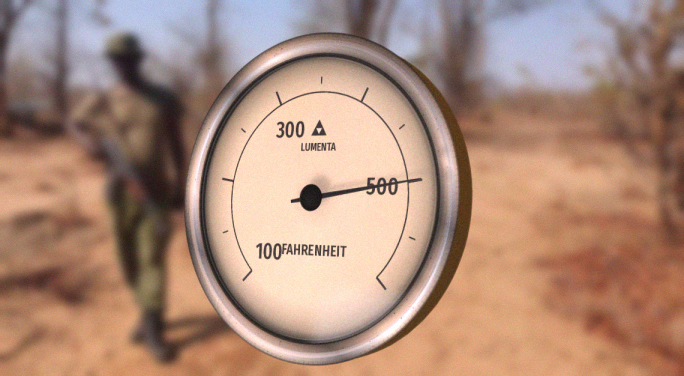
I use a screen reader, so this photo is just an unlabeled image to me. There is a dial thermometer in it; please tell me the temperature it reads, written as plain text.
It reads 500 °F
